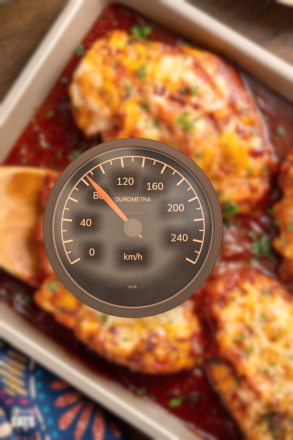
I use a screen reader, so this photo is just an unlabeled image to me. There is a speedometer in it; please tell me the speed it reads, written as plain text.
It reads 85 km/h
